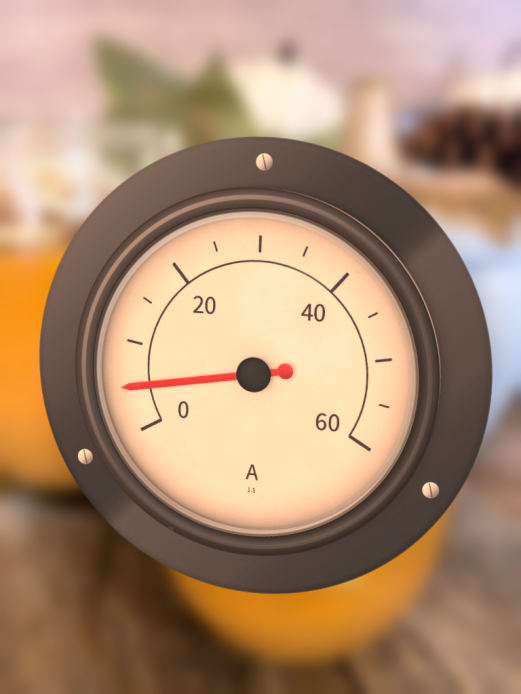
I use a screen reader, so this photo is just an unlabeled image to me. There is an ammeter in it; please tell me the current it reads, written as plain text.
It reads 5 A
